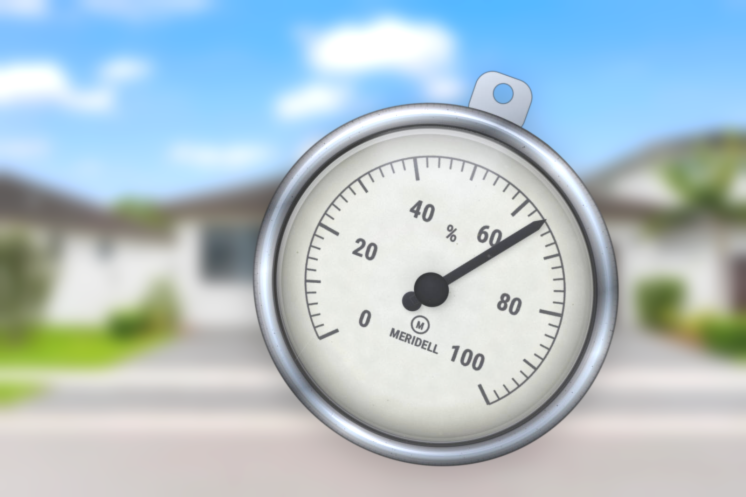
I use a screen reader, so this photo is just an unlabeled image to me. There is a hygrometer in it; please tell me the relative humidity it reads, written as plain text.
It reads 64 %
